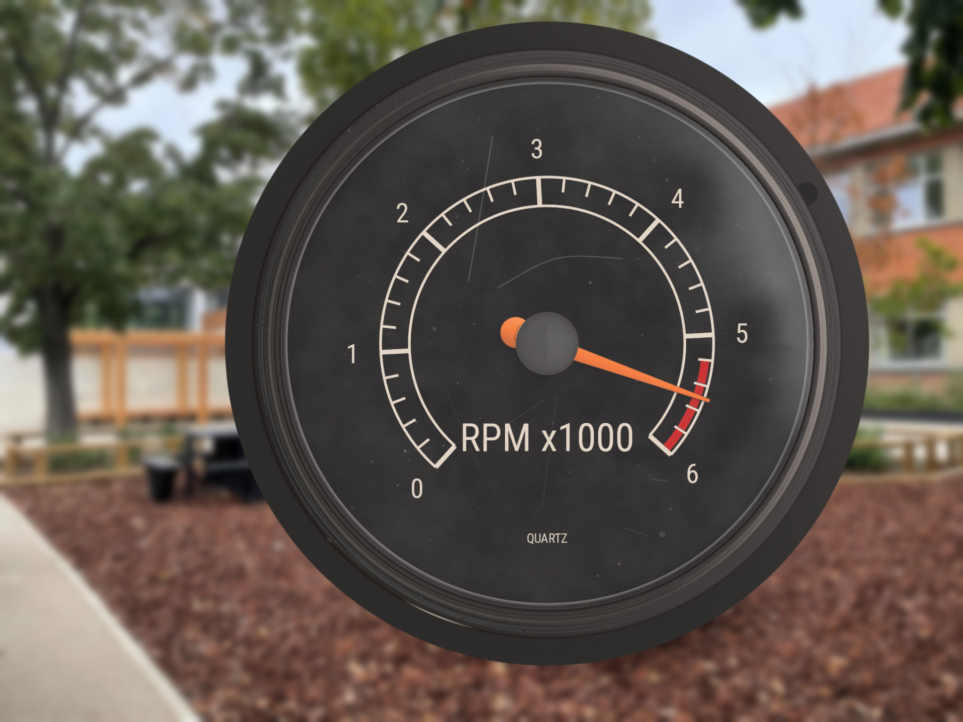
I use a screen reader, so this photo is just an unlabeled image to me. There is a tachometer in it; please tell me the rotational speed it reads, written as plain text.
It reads 5500 rpm
